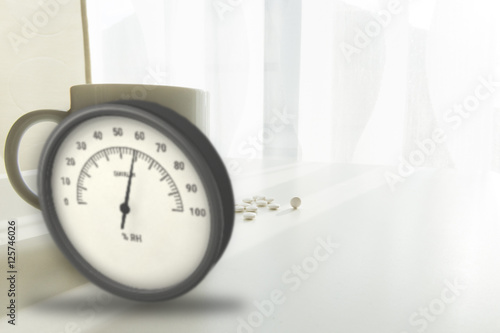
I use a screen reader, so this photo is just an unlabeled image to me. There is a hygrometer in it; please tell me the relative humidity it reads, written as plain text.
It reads 60 %
